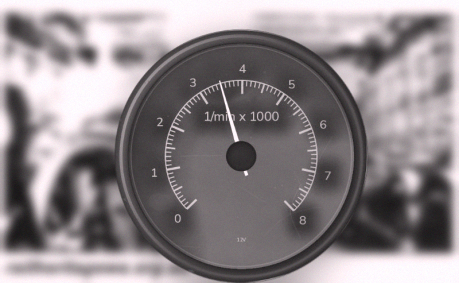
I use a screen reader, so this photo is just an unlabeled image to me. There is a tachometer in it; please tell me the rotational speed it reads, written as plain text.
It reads 3500 rpm
